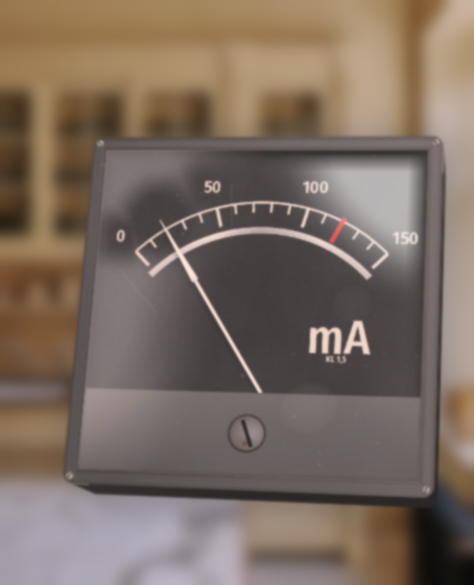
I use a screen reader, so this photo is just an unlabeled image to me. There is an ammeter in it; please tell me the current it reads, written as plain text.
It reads 20 mA
